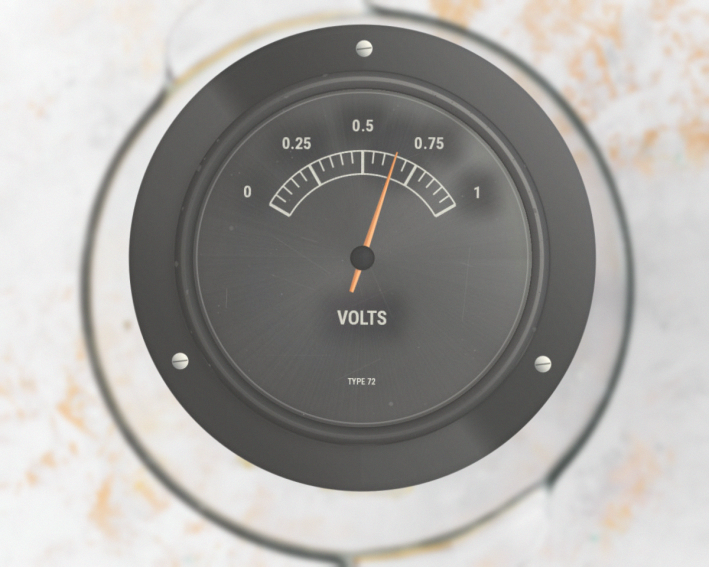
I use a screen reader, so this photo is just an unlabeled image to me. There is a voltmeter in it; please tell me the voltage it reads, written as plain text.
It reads 0.65 V
